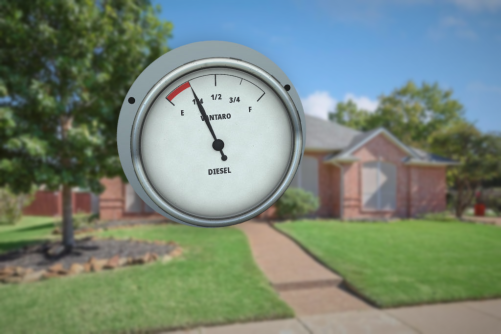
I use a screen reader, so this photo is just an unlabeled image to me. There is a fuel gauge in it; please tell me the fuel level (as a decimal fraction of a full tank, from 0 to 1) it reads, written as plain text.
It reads 0.25
